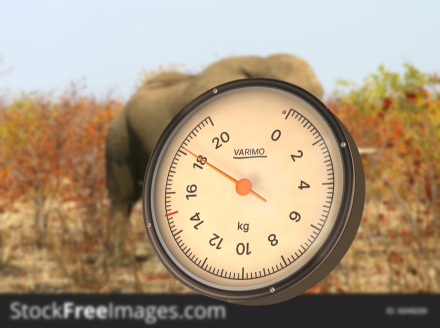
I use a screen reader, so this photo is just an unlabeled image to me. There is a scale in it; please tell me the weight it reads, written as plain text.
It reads 18.2 kg
